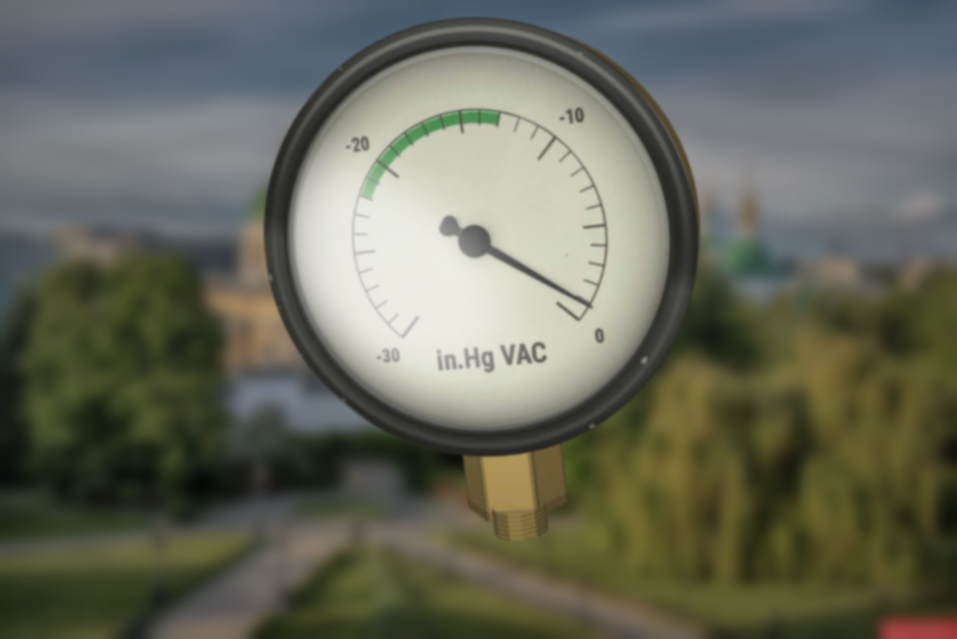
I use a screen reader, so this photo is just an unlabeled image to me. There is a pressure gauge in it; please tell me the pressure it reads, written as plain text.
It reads -1 inHg
